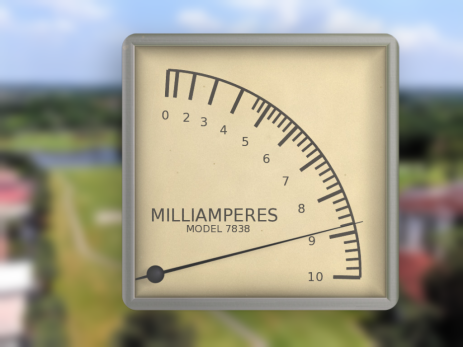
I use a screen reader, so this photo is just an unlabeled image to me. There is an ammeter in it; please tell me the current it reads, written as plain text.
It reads 8.8 mA
